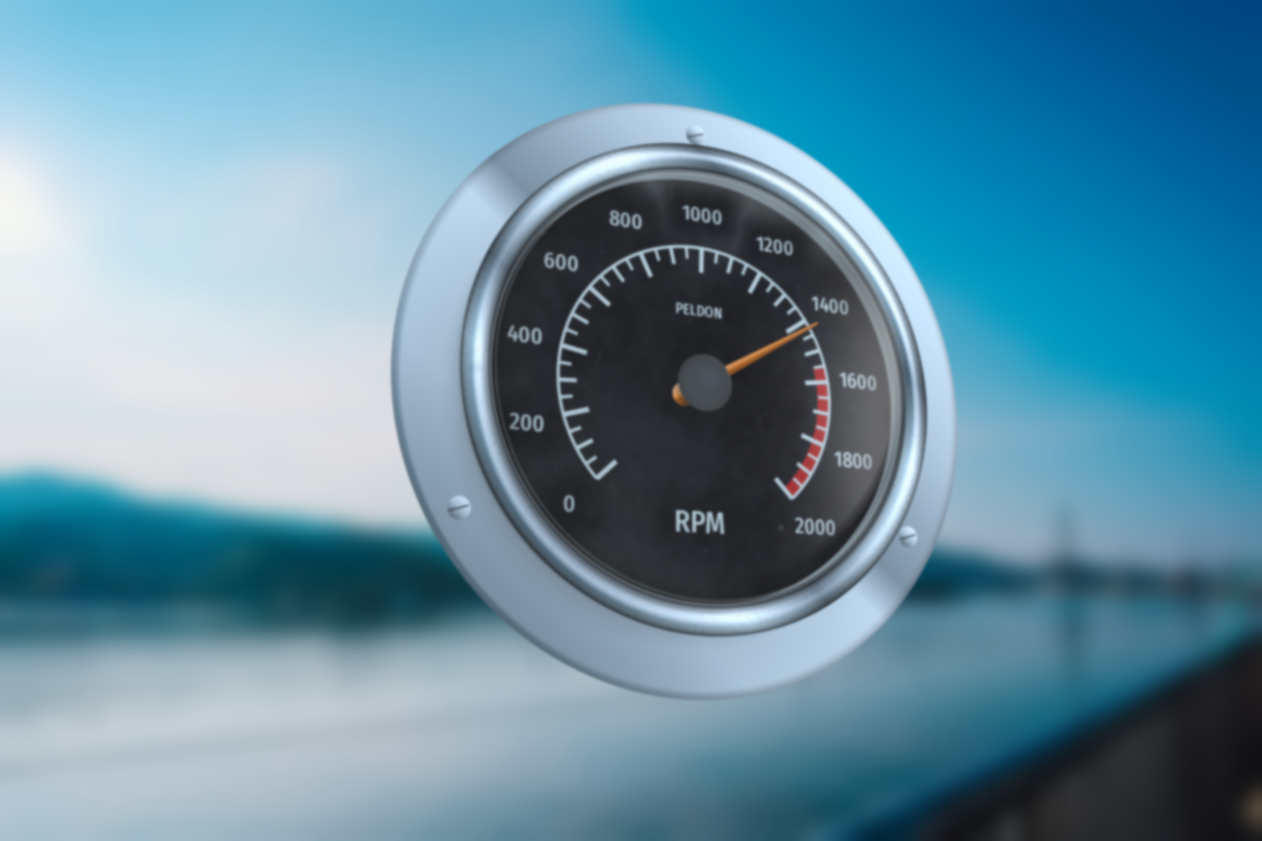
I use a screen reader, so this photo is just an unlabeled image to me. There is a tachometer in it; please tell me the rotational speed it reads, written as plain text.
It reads 1425 rpm
